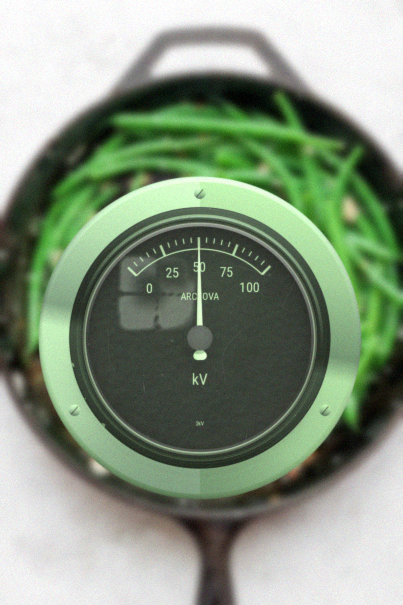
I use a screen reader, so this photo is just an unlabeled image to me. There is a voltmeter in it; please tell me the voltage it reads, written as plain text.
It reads 50 kV
